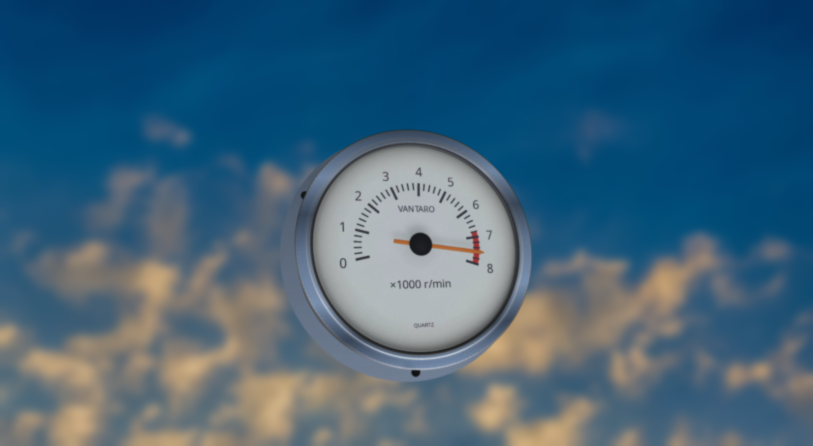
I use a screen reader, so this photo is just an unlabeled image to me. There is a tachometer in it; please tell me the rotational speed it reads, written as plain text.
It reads 7600 rpm
